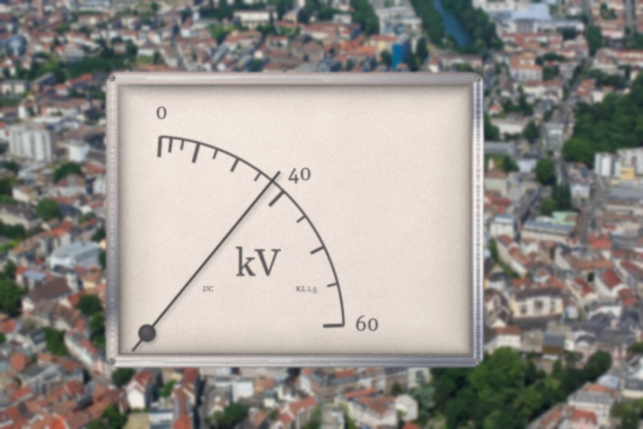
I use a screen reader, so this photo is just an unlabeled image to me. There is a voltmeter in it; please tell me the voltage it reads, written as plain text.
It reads 37.5 kV
